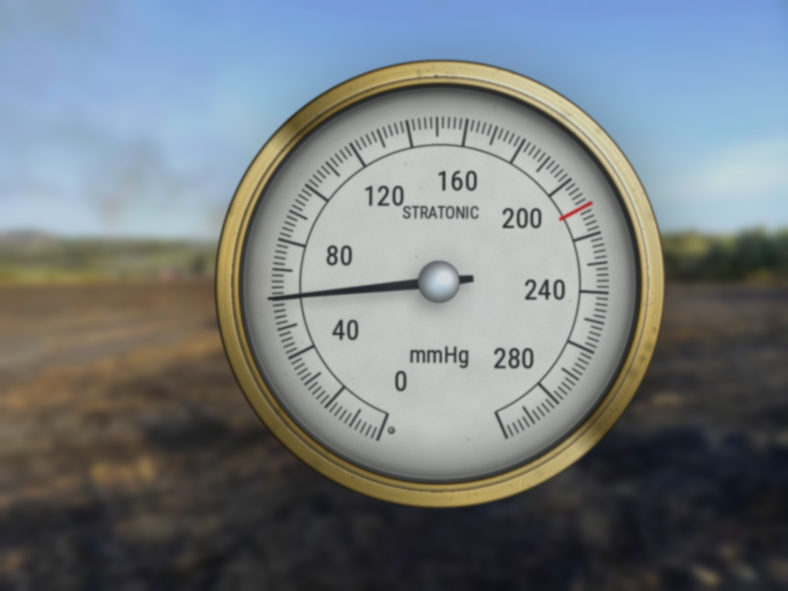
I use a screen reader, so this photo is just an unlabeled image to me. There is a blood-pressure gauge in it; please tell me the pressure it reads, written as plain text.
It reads 60 mmHg
